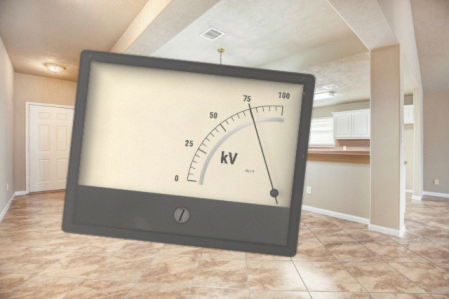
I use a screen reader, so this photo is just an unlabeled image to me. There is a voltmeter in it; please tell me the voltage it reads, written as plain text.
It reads 75 kV
